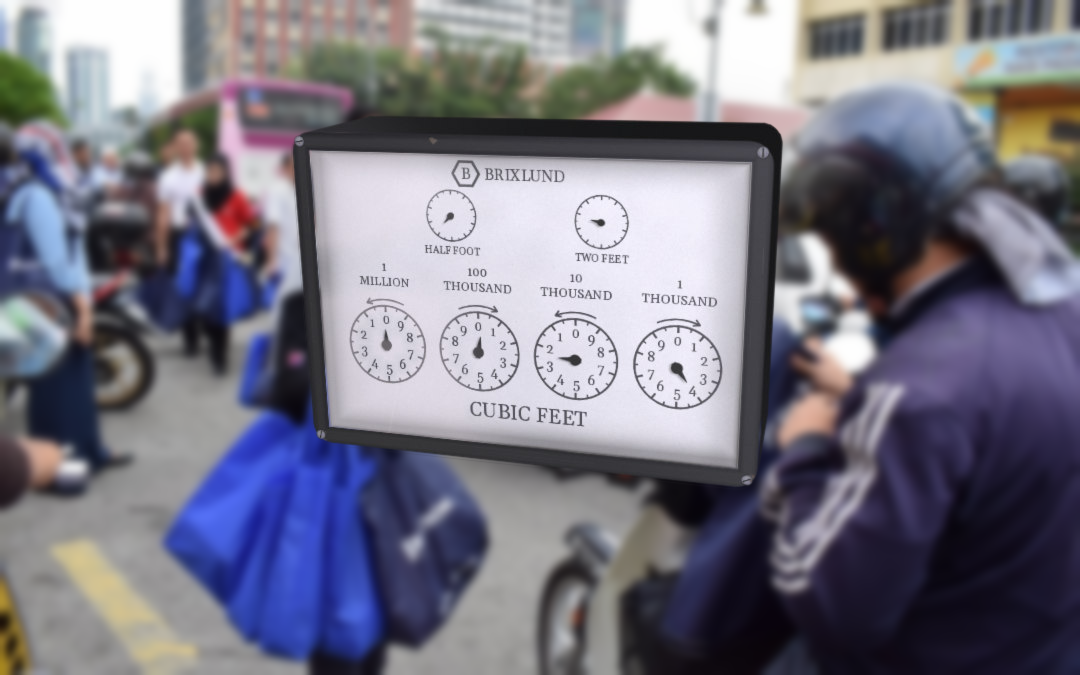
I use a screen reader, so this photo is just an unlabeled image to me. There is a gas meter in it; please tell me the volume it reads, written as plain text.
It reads 2400 ft³
